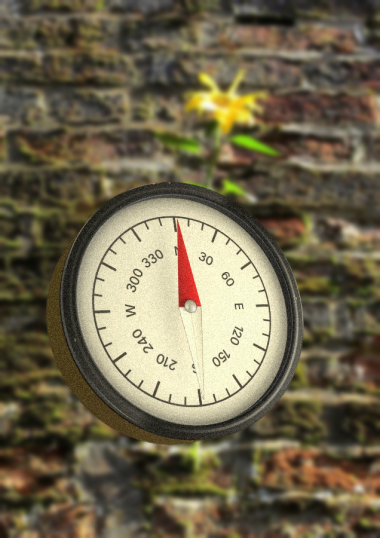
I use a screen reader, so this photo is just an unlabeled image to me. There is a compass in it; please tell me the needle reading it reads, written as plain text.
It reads 0 °
